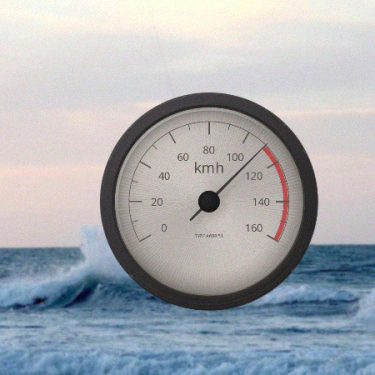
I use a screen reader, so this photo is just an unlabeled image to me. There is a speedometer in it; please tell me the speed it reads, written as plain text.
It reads 110 km/h
